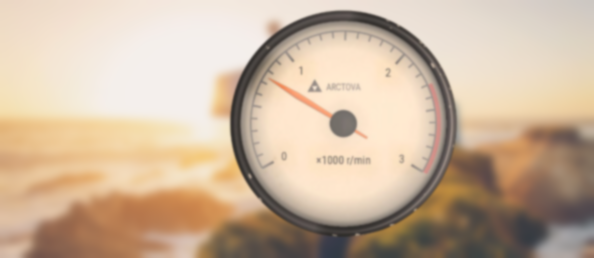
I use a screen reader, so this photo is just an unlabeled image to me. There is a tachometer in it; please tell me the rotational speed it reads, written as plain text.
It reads 750 rpm
